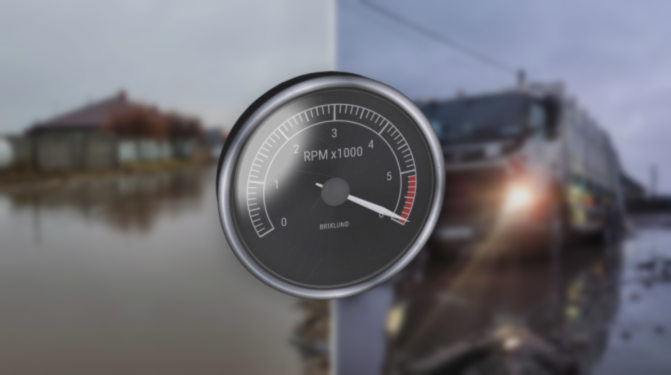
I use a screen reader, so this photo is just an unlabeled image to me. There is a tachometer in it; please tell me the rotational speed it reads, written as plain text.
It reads 5900 rpm
